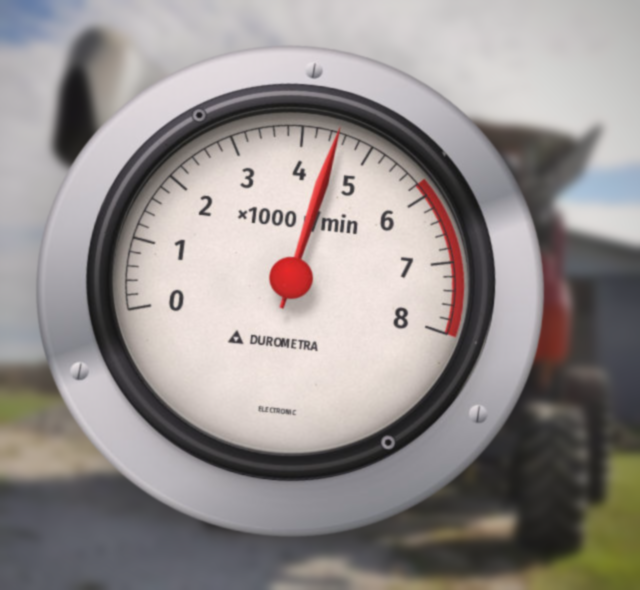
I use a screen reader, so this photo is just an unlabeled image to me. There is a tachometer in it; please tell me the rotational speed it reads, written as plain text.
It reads 4500 rpm
